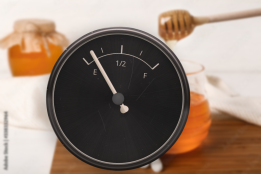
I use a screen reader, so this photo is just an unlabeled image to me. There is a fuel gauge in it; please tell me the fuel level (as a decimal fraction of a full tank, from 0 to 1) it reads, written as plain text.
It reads 0.125
